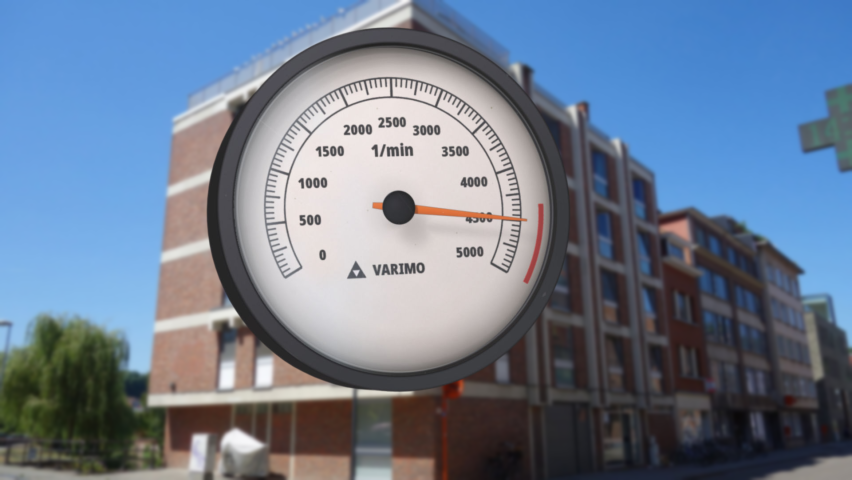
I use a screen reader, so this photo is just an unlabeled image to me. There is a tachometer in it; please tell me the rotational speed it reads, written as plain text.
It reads 4500 rpm
